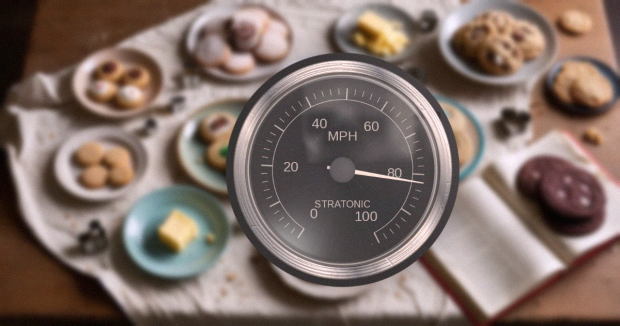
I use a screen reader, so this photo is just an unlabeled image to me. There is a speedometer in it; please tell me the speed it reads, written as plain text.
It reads 82 mph
